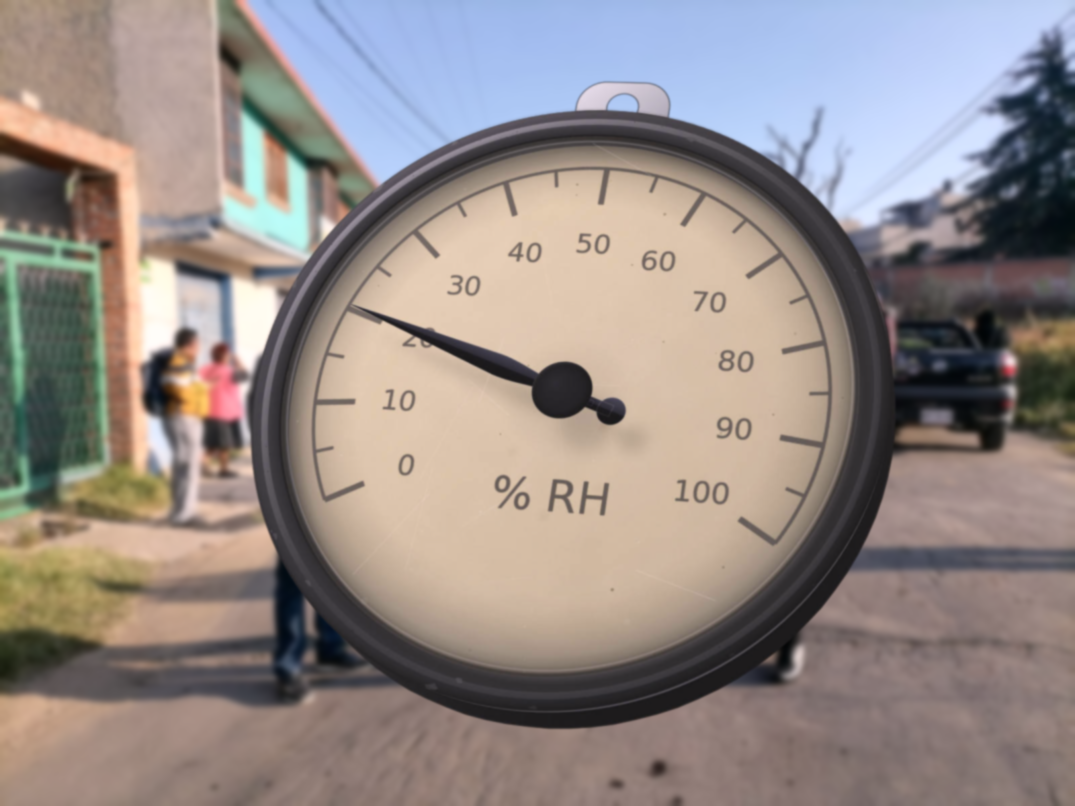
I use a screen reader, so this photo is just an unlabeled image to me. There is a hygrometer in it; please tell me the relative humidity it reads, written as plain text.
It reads 20 %
